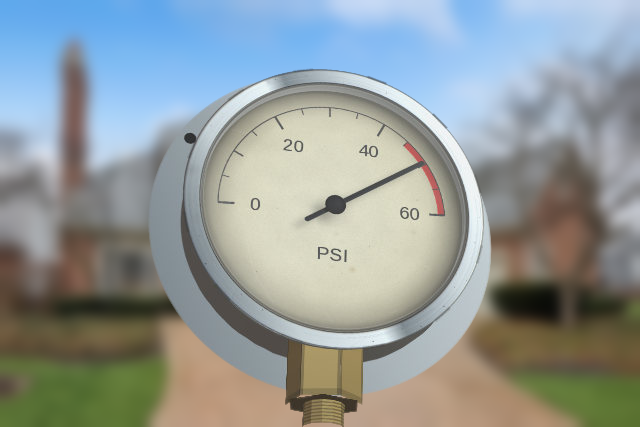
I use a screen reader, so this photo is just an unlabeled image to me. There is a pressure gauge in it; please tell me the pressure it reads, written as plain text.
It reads 50 psi
